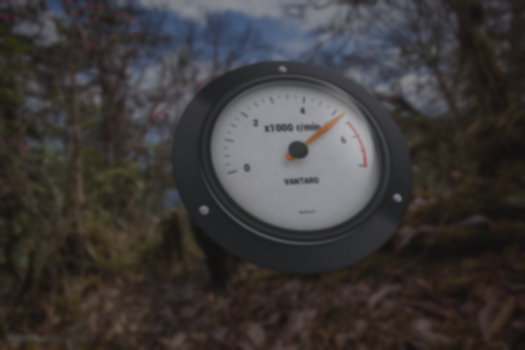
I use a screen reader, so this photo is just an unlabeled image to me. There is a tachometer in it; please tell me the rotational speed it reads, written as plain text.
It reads 5250 rpm
